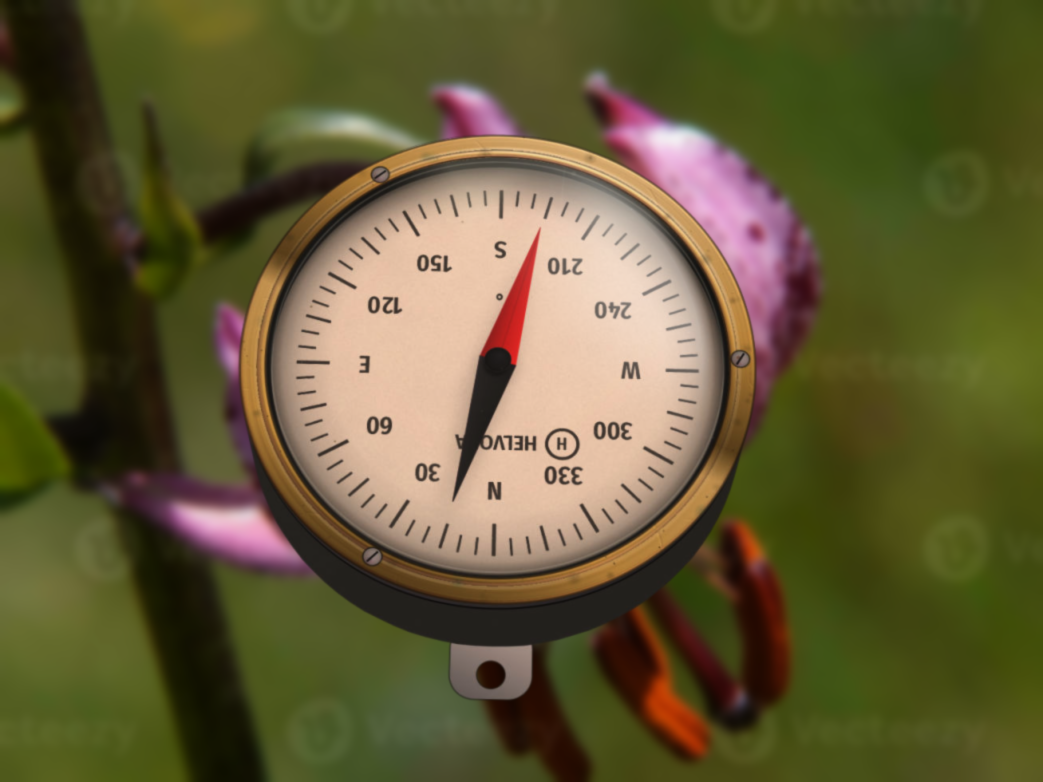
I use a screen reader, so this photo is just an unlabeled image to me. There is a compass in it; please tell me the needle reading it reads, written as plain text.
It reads 195 °
